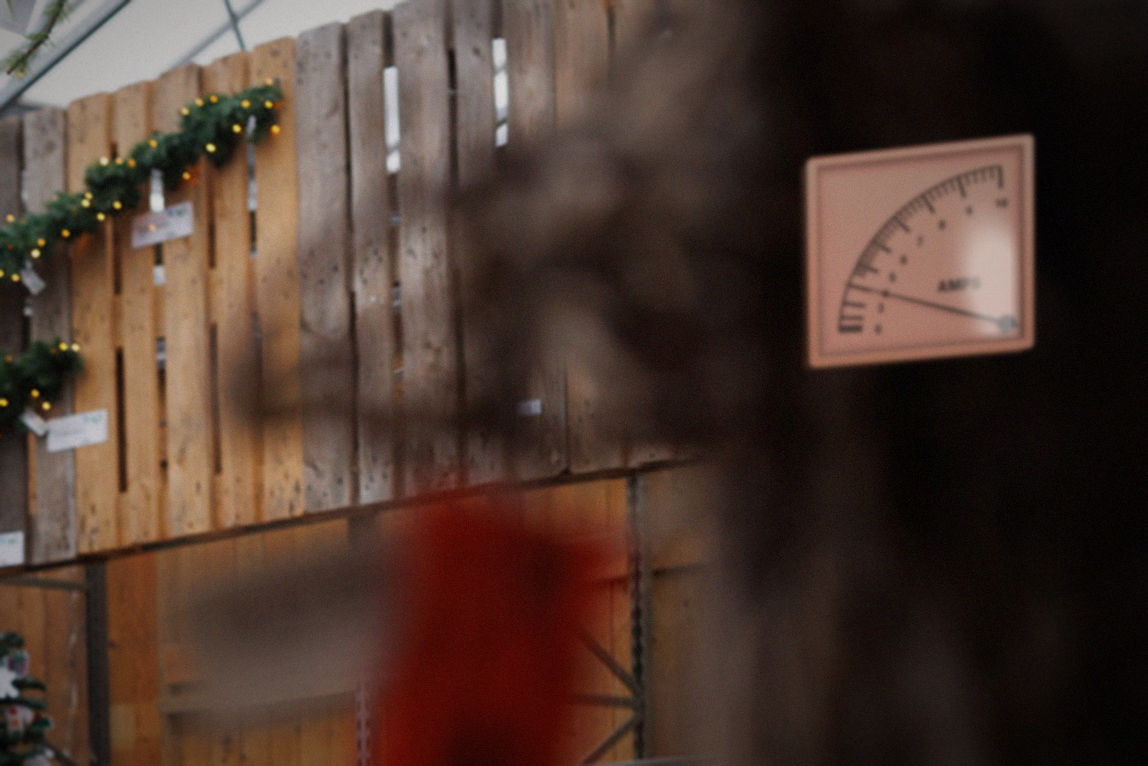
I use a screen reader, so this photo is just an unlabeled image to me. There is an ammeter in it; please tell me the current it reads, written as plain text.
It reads 4 A
